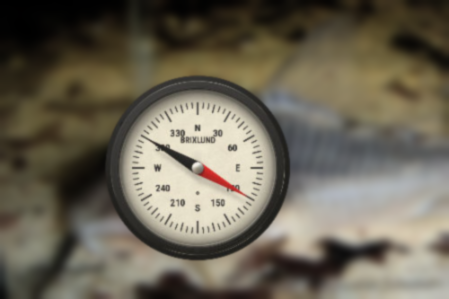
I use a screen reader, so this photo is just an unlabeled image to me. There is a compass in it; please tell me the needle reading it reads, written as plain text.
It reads 120 °
